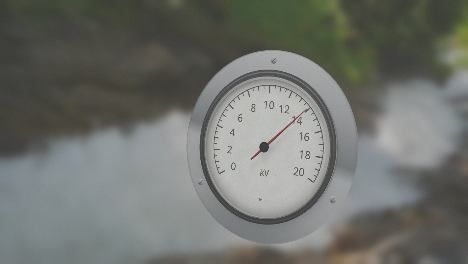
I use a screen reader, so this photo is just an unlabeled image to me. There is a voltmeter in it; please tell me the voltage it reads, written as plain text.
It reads 14 kV
